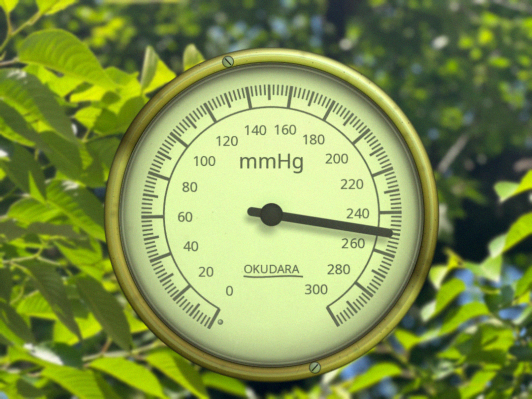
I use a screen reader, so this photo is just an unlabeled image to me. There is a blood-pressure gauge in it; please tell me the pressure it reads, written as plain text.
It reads 250 mmHg
